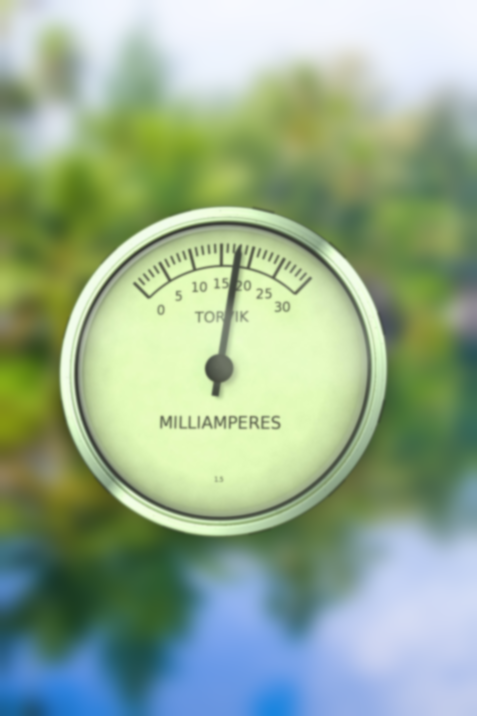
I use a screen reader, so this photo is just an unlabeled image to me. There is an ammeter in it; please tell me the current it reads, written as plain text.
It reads 18 mA
